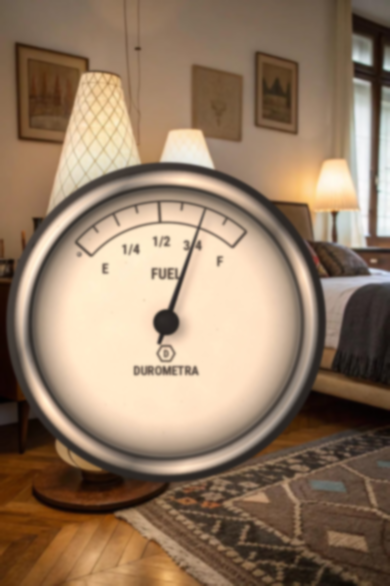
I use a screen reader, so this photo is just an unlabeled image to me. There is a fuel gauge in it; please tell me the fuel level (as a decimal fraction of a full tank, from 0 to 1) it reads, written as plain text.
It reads 0.75
